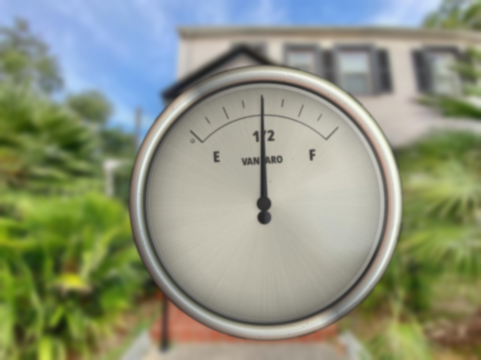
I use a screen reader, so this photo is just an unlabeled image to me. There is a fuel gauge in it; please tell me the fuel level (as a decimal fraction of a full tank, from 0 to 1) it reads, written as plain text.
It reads 0.5
